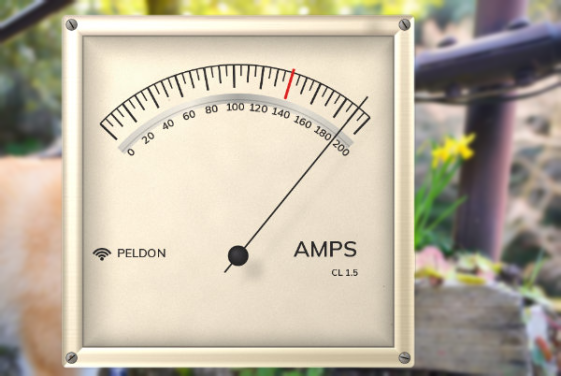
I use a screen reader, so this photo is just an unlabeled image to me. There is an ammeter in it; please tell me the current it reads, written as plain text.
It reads 190 A
